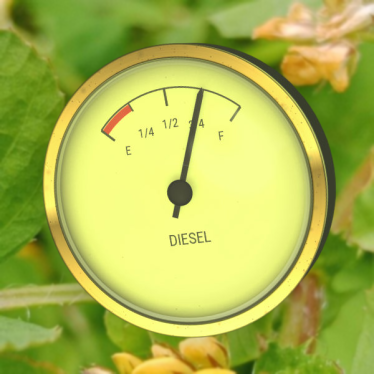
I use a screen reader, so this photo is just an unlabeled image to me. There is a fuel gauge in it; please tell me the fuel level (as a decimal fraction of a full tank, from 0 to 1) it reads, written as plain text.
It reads 0.75
